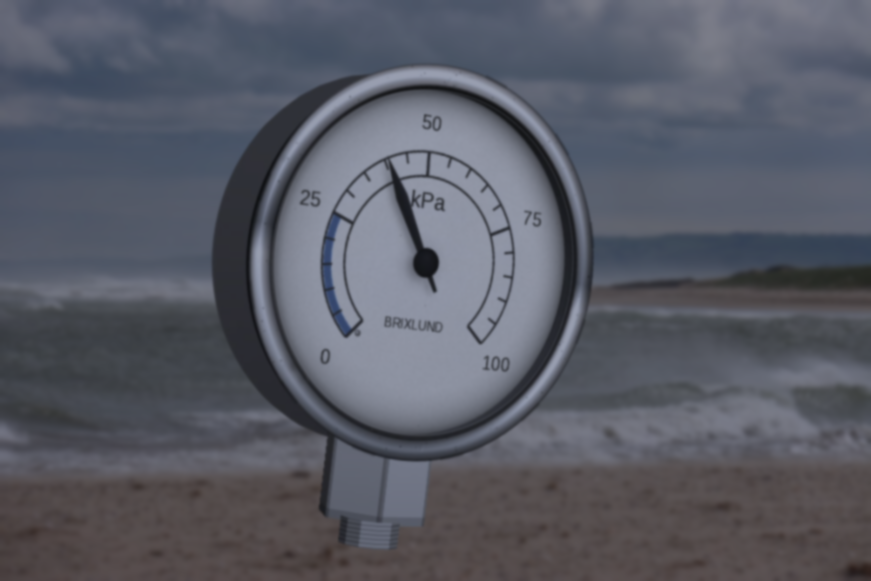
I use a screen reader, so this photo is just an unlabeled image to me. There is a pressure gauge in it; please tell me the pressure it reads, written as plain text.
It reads 40 kPa
